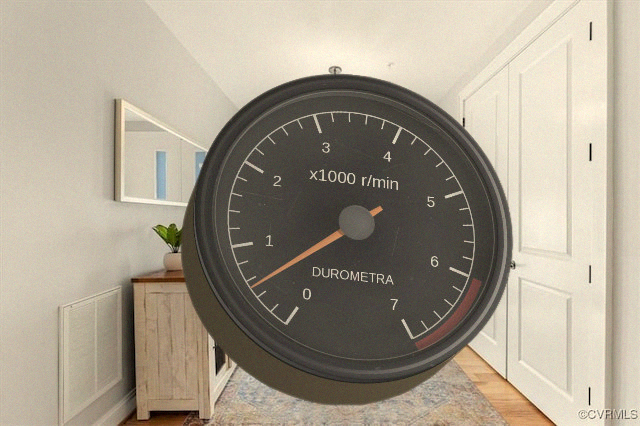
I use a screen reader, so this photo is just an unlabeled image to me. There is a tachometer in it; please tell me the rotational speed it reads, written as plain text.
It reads 500 rpm
